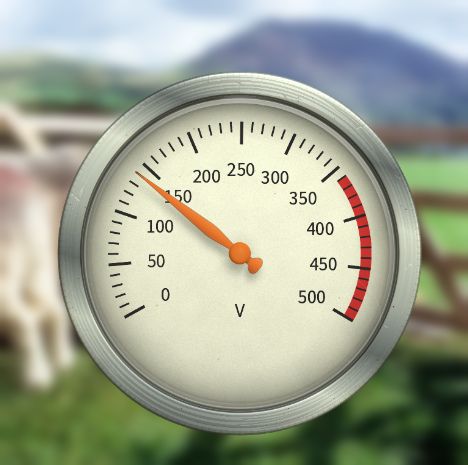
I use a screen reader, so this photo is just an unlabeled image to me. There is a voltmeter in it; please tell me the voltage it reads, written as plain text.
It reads 140 V
